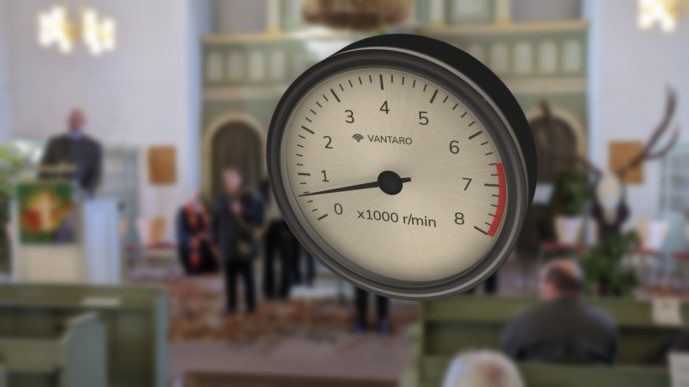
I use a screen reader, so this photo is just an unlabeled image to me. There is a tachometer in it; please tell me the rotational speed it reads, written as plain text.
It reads 600 rpm
